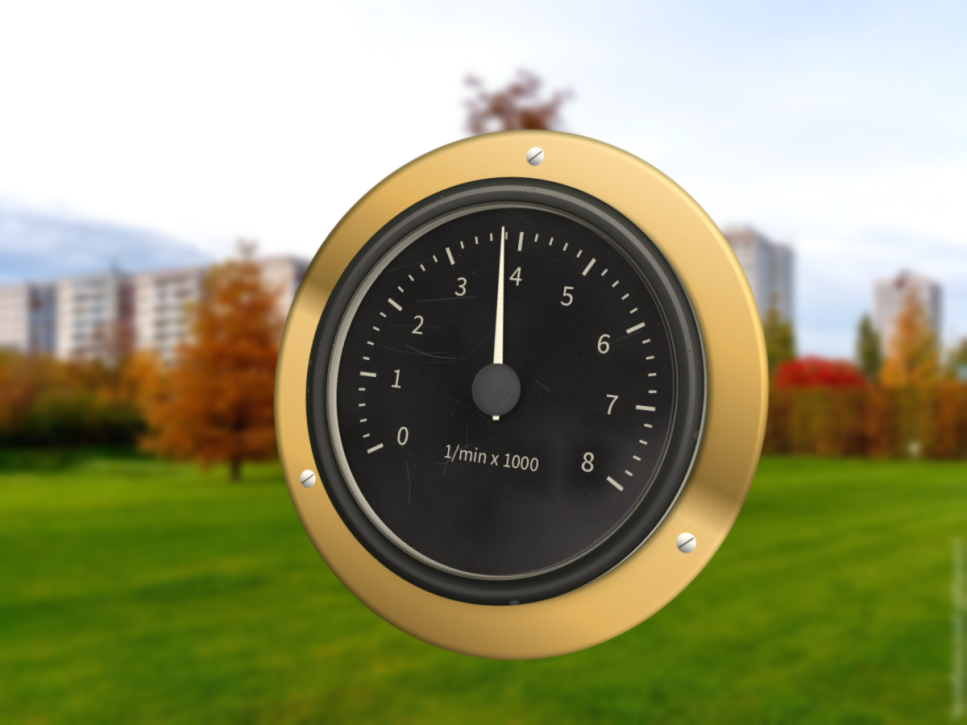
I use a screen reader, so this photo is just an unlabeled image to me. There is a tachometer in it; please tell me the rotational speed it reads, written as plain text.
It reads 3800 rpm
